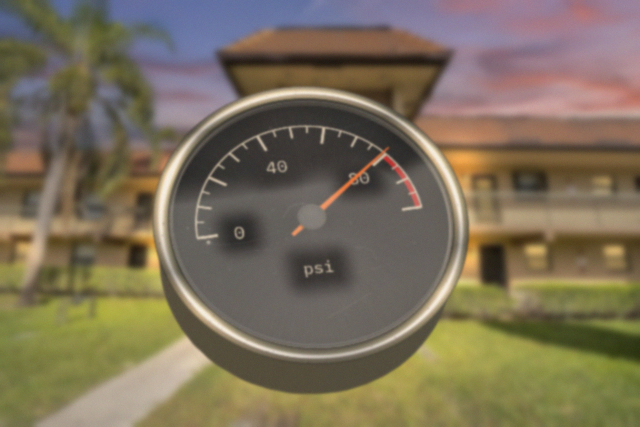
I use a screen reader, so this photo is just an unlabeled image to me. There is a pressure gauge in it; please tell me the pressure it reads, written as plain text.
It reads 80 psi
